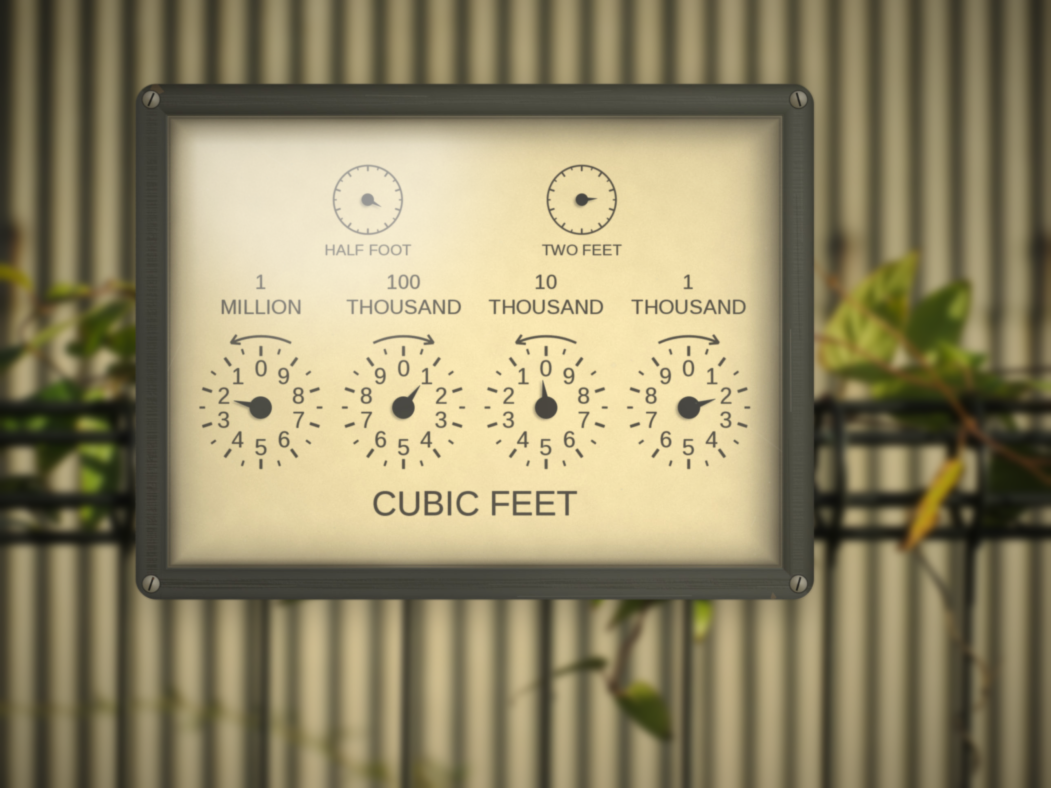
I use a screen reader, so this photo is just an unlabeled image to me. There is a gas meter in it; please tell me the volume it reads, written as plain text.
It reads 210200 ft³
